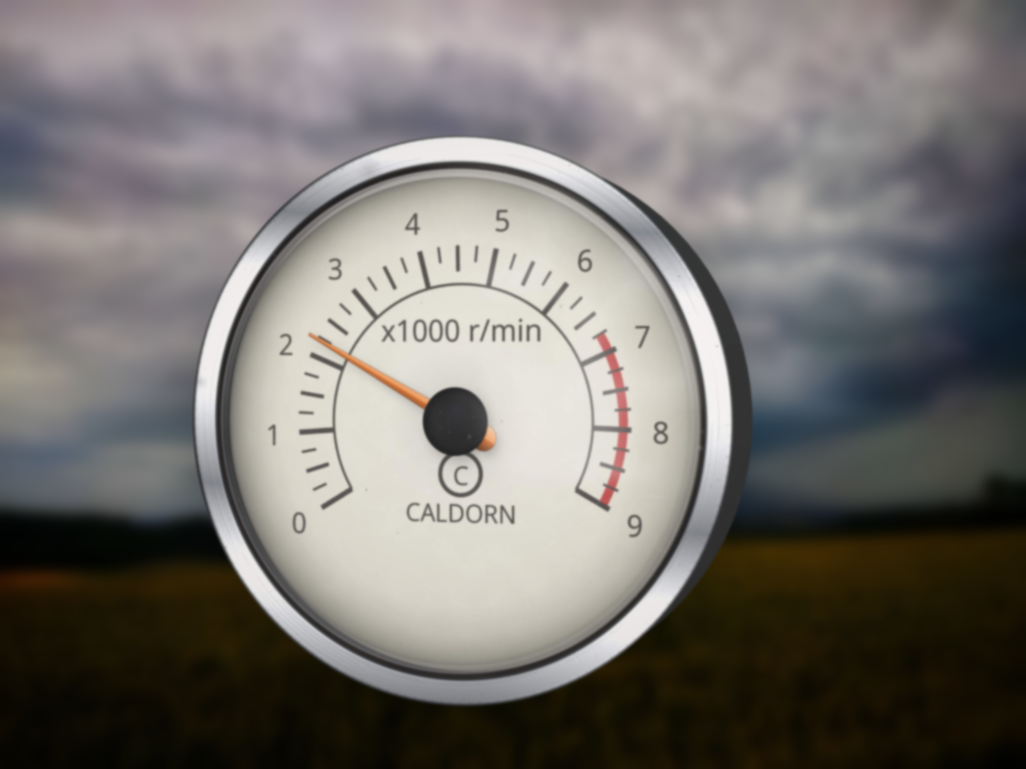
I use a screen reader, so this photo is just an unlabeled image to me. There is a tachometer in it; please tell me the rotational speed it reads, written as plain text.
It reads 2250 rpm
